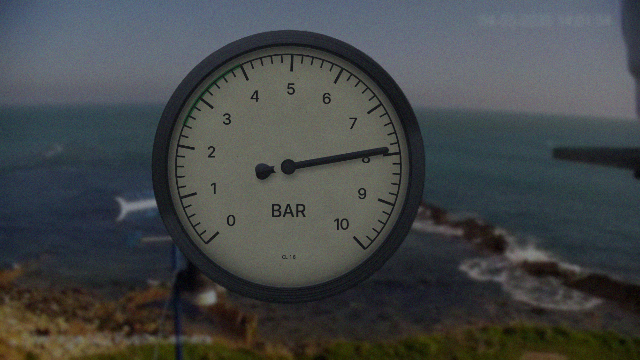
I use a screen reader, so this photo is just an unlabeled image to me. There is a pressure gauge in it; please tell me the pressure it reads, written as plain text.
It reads 7.9 bar
